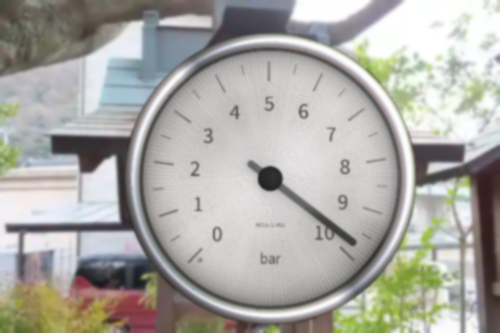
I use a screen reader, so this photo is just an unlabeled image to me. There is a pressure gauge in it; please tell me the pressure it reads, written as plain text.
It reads 9.75 bar
